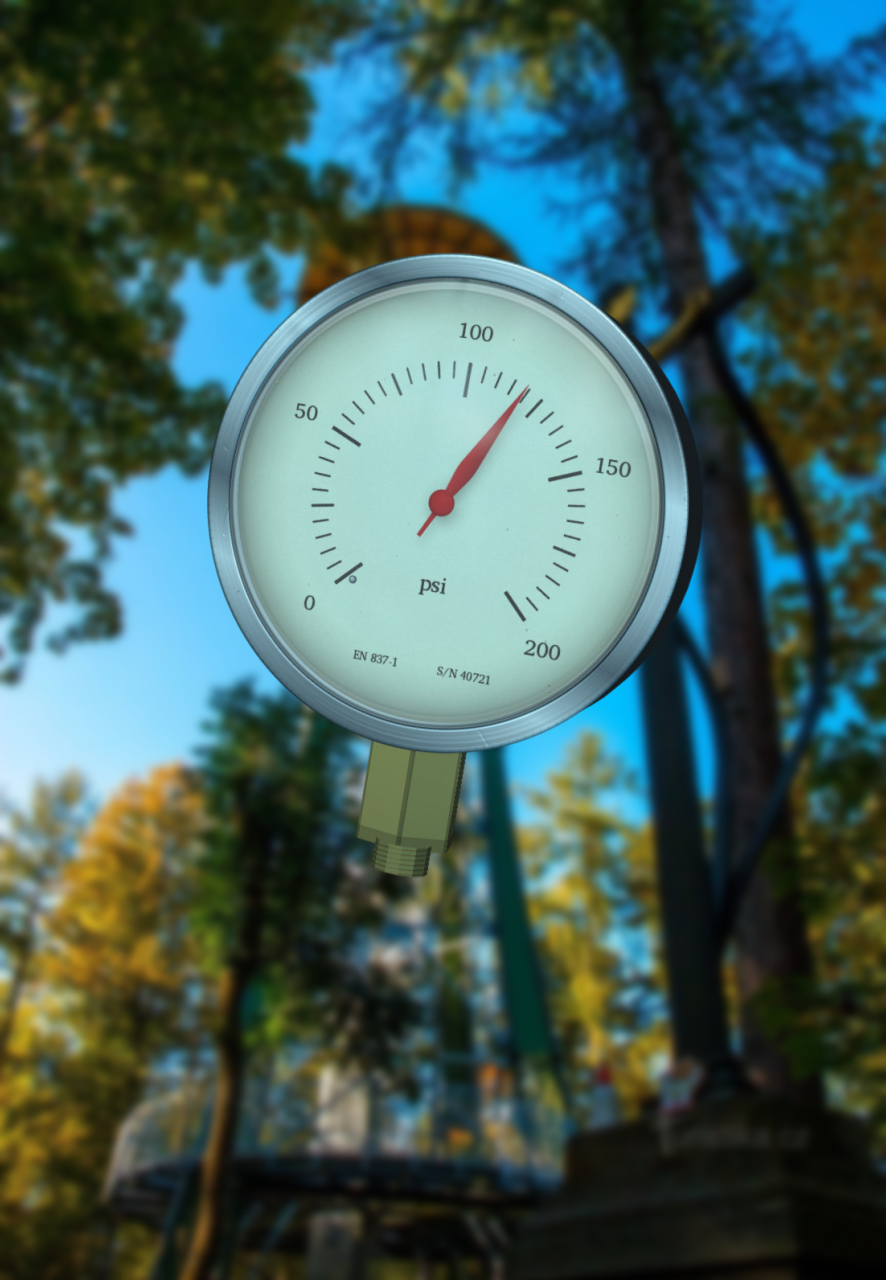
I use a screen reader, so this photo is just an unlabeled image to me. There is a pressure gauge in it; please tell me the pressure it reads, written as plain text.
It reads 120 psi
